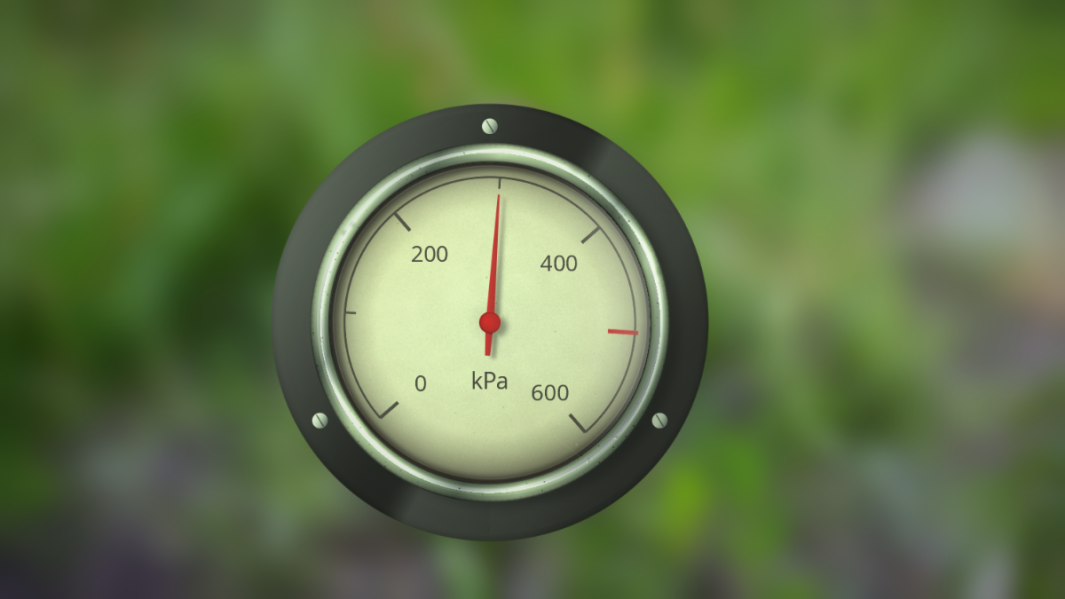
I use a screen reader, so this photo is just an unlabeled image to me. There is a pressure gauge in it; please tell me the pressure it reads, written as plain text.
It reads 300 kPa
